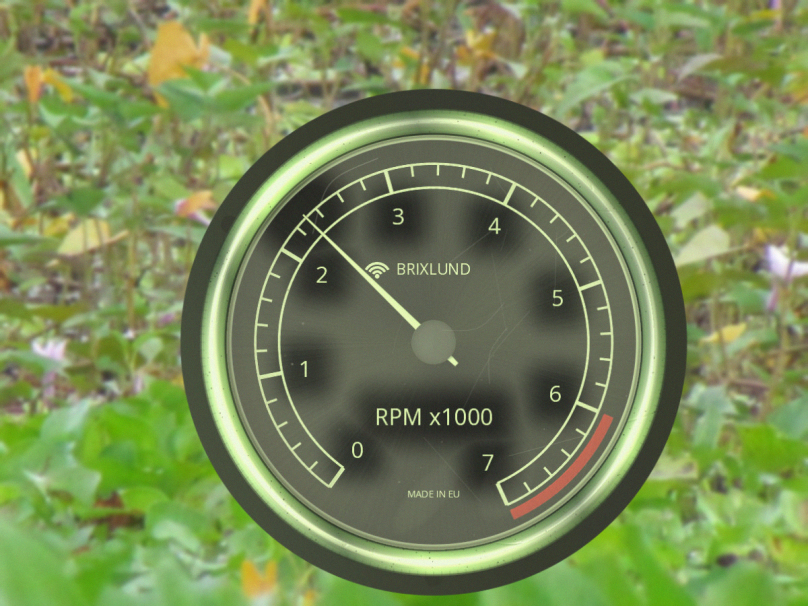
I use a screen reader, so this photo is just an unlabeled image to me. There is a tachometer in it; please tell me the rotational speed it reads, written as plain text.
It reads 2300 rpm
